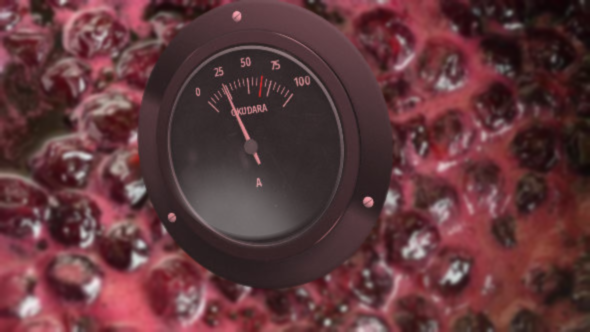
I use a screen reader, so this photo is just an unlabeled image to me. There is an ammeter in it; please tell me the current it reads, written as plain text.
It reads 25 A
